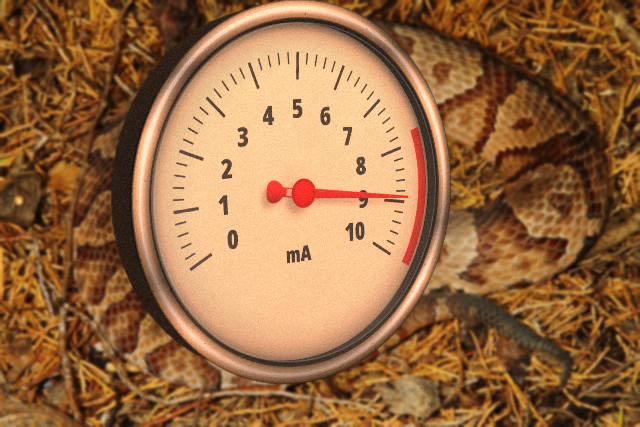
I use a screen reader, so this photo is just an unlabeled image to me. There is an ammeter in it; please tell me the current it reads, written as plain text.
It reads 8.9 mA
